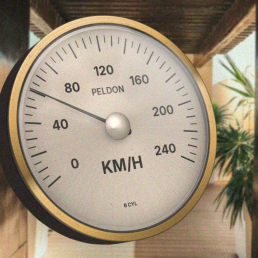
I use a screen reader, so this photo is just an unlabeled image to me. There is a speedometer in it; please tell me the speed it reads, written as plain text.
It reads 60 km/h
